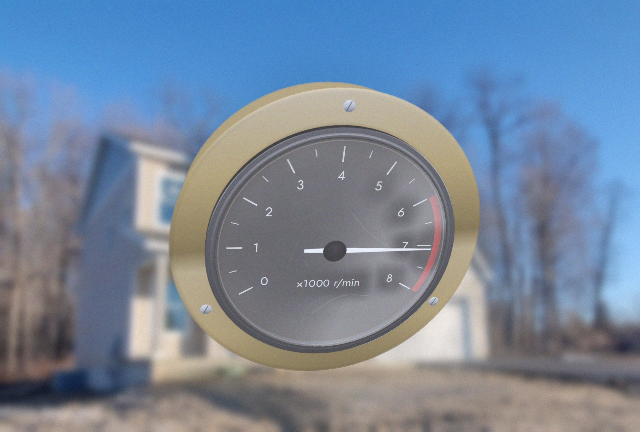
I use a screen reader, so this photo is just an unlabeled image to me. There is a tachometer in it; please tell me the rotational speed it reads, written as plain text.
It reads 7000 rpm
